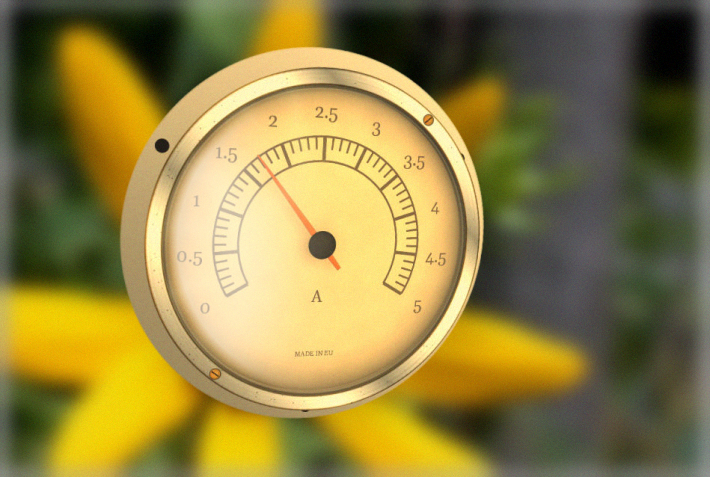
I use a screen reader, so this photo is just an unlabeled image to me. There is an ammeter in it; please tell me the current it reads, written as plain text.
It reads 1.7 A
